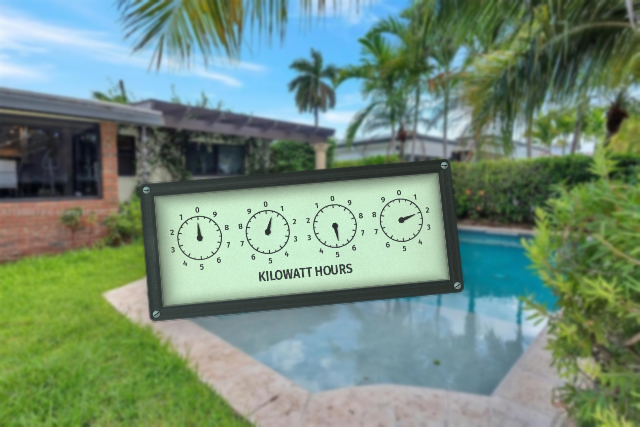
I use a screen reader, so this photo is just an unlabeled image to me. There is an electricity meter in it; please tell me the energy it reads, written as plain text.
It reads 52 kWh
